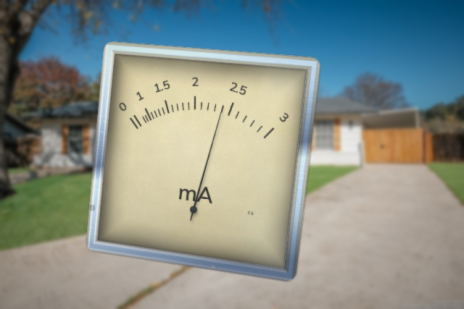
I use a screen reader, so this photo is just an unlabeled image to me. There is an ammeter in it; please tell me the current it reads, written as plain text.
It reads 2.4 mA
